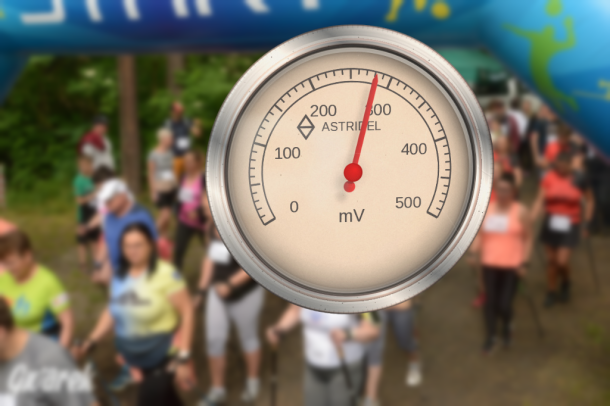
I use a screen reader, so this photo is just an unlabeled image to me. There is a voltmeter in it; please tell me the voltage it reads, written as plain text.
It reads 280 mV
